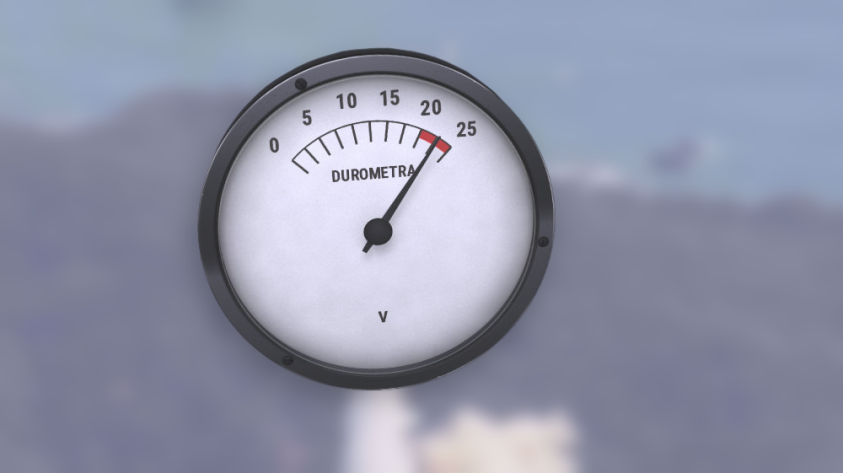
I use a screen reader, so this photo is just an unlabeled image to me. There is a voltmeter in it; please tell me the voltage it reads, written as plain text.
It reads 22.5 V
